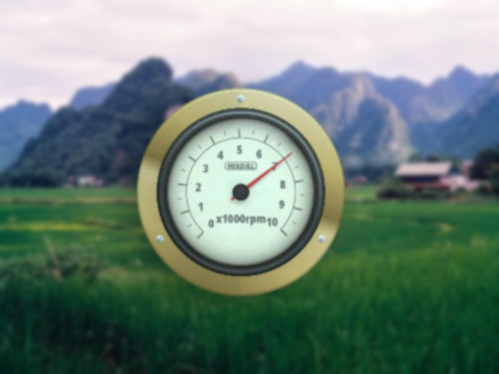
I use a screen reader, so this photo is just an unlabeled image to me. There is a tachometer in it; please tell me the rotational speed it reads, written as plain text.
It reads 7000 rpm
